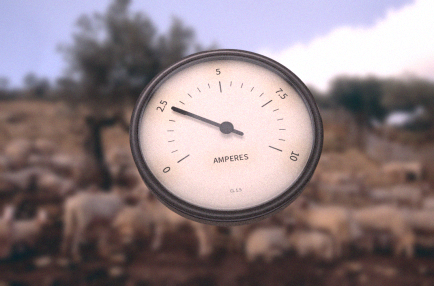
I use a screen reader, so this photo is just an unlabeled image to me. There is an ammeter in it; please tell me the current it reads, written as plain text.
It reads 2.5 A
